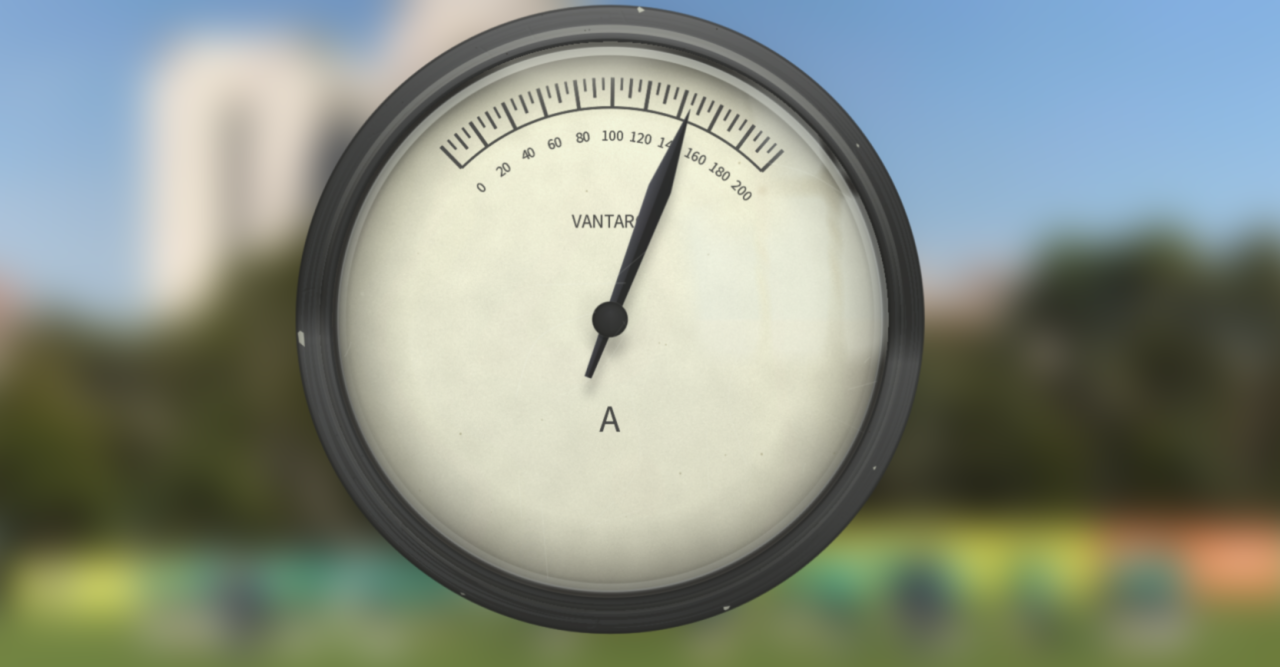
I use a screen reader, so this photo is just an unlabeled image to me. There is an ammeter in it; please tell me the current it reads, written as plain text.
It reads 145 A
